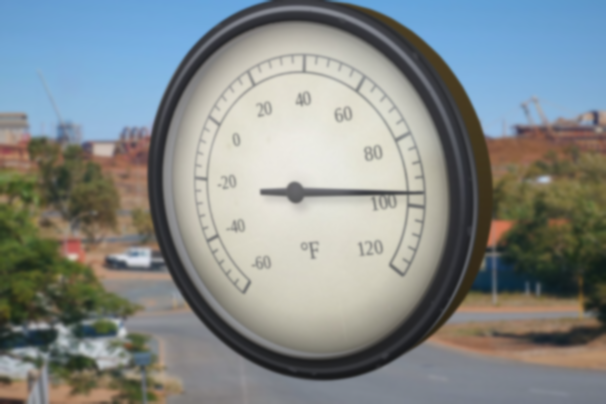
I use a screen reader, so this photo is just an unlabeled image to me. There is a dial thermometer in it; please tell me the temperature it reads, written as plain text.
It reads 96 °F
